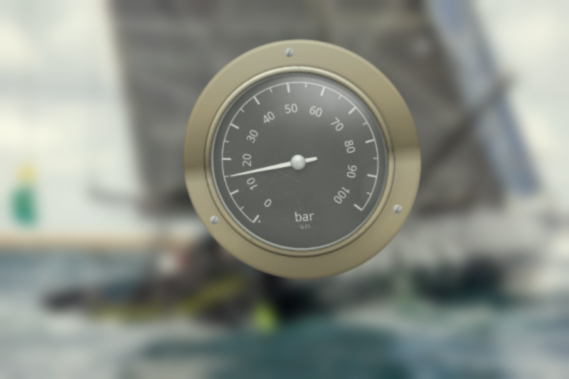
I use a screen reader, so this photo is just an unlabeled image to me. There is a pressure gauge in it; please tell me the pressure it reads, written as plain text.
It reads 15 bar
